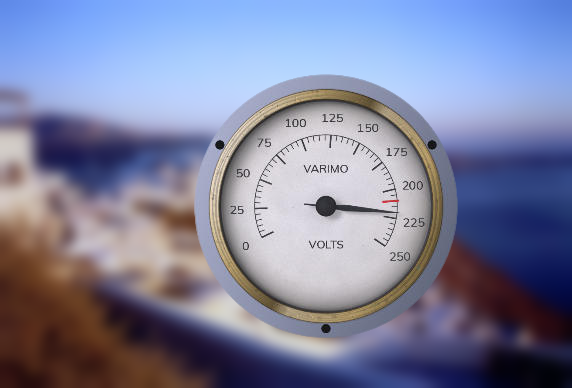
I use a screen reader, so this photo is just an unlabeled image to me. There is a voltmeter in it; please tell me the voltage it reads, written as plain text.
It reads 220 V
